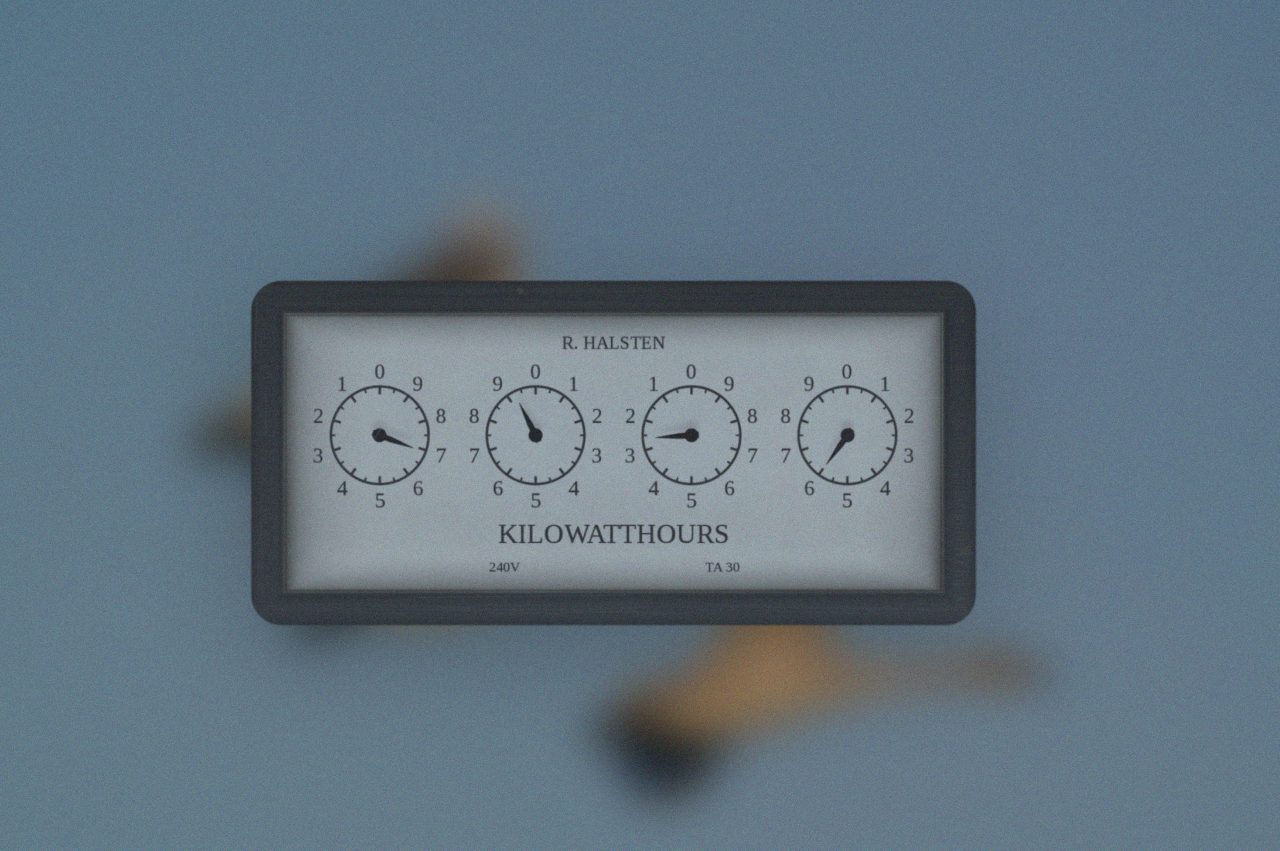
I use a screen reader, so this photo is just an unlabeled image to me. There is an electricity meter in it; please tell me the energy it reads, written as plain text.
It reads 6926 kWh
